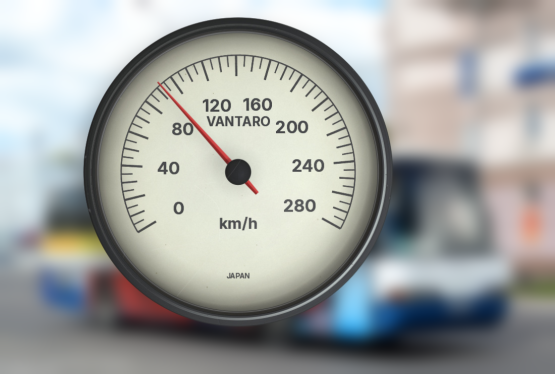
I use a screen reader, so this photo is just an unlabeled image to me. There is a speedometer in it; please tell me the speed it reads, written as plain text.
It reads 92.5 km/h
